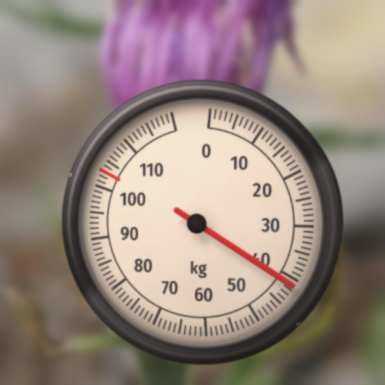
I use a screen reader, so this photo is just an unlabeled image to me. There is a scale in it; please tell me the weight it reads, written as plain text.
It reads 41 kg
